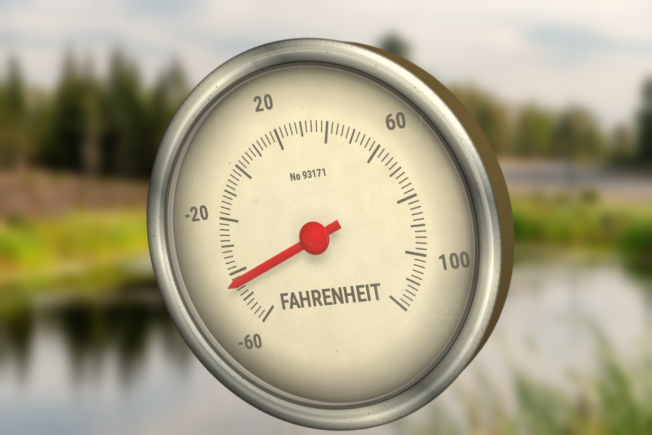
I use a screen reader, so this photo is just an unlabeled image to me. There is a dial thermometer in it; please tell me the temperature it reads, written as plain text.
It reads -44 °F
